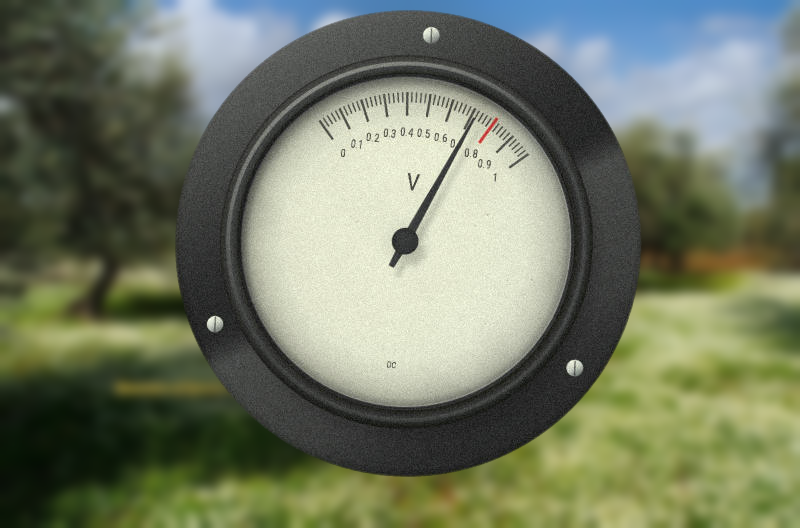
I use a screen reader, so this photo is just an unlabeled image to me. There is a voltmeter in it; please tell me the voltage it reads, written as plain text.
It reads 0.72 V
